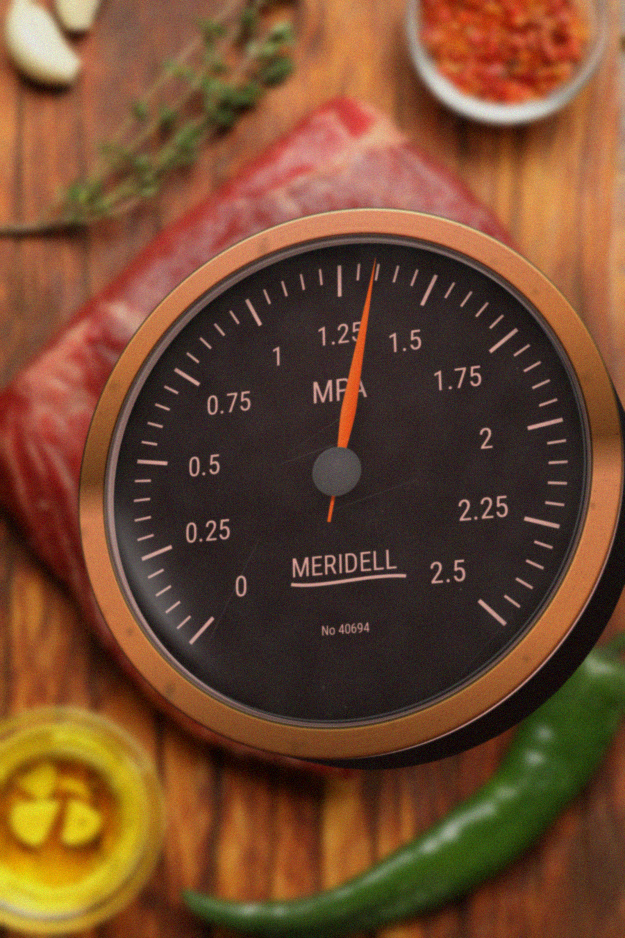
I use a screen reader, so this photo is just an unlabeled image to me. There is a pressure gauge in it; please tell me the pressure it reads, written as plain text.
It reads 1.35 MPa
